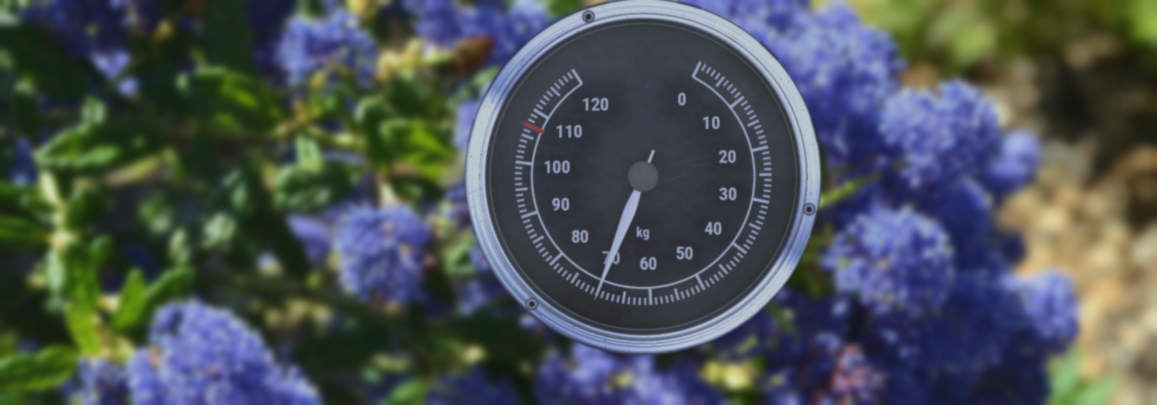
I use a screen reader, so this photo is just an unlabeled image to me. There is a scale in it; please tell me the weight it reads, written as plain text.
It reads 70 kg
